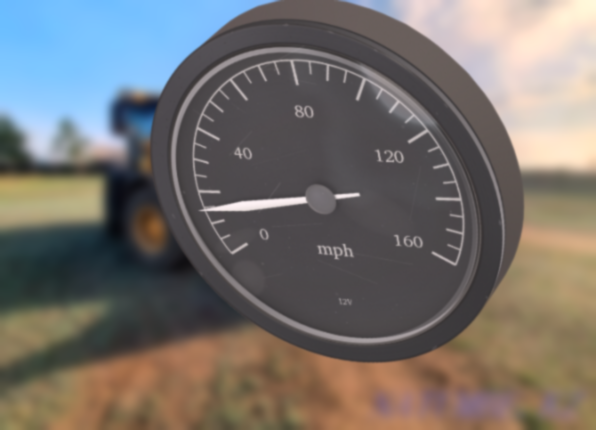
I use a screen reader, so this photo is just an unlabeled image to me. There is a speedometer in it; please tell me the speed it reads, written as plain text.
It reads 15 mph
